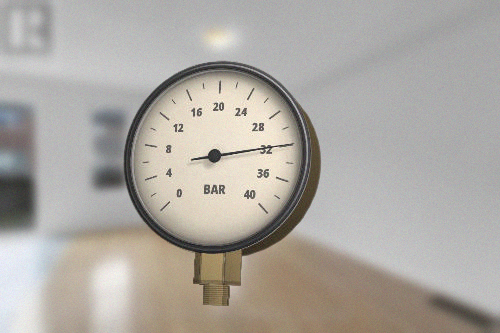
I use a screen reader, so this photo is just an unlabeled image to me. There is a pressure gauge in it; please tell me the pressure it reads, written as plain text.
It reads 32 bar
